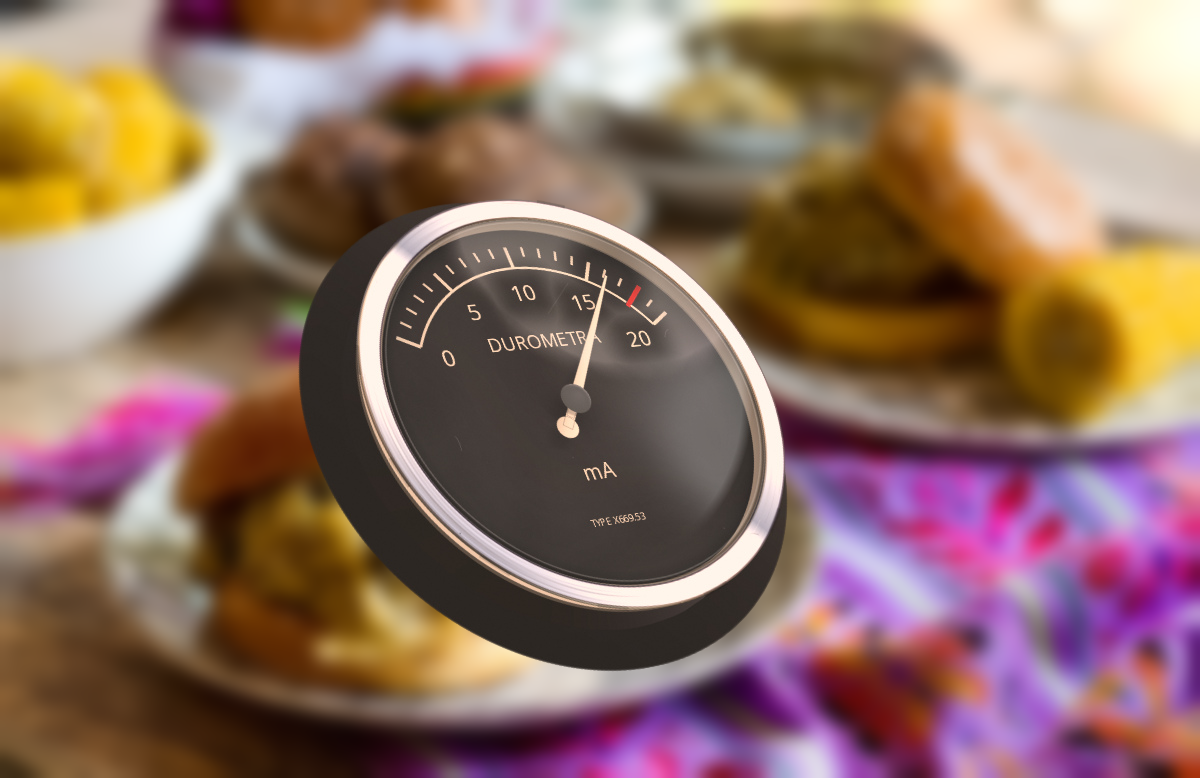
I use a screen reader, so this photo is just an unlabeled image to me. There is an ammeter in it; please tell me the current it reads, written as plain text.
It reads 16 mA
